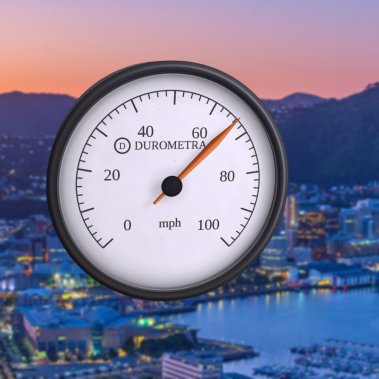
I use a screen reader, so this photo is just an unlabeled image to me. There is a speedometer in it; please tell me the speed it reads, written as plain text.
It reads 66 mph
